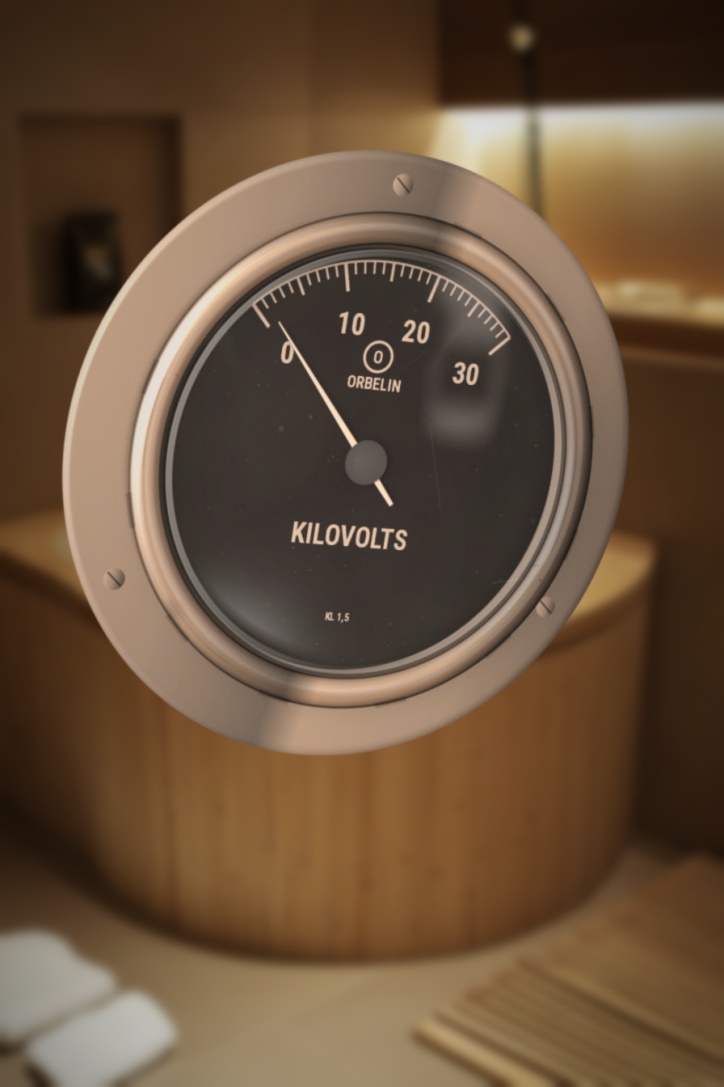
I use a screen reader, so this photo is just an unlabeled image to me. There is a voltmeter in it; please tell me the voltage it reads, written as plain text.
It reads 1 kV
